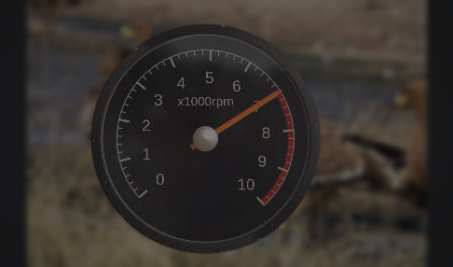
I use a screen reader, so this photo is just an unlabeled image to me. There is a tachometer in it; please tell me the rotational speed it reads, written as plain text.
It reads 7000 rpm
